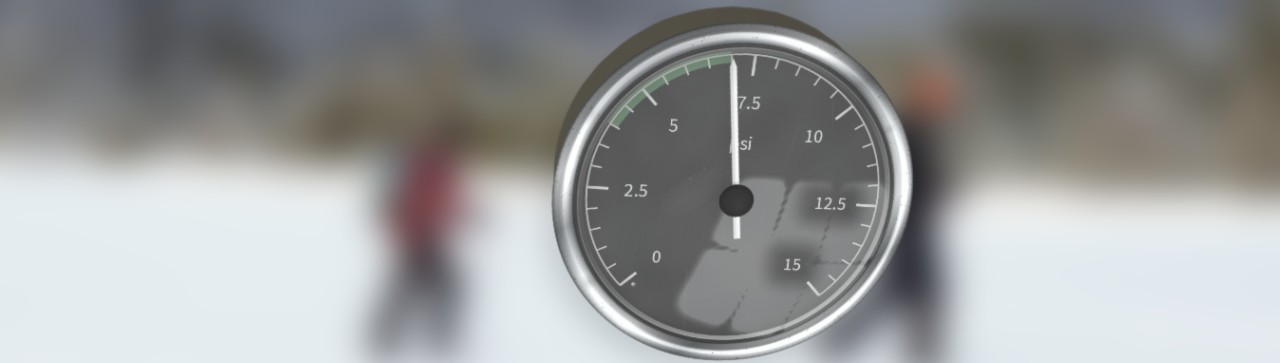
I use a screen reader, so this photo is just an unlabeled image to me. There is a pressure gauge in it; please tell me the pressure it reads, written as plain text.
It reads 7 psi
